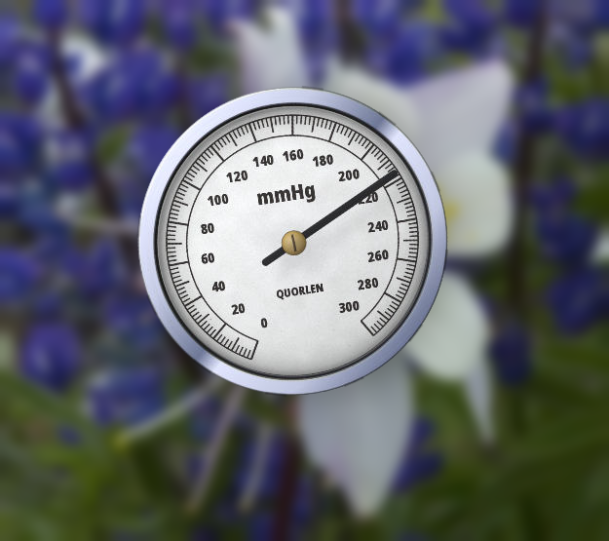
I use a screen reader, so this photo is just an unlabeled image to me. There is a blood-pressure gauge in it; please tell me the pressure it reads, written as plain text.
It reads 216 mmHg
